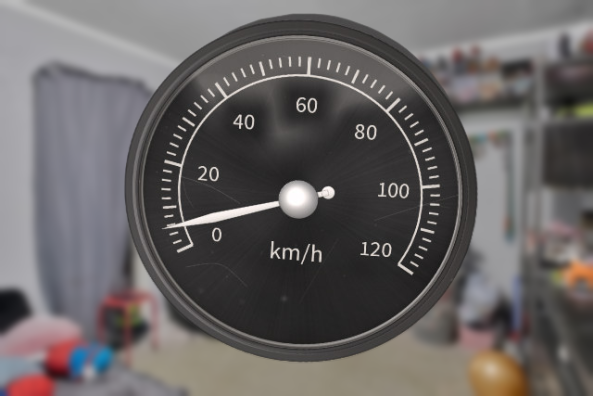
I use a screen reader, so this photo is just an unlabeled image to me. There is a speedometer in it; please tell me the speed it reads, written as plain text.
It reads 6 km/h
